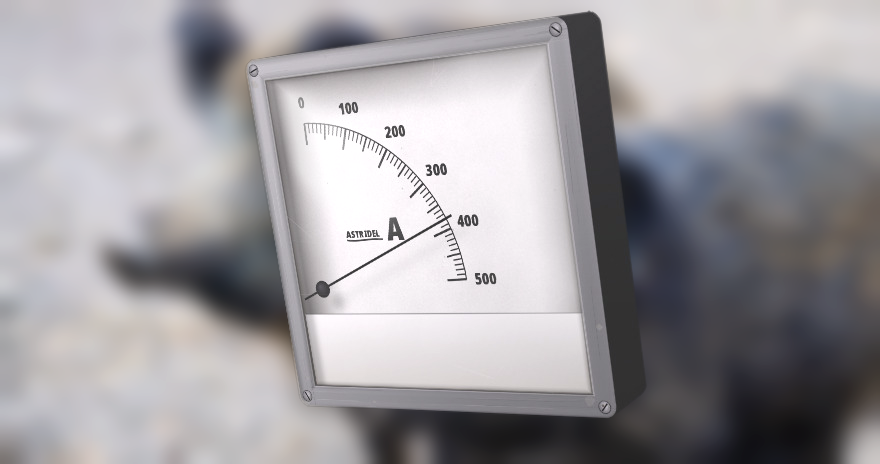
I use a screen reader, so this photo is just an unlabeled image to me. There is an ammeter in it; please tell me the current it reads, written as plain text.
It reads 380 A
